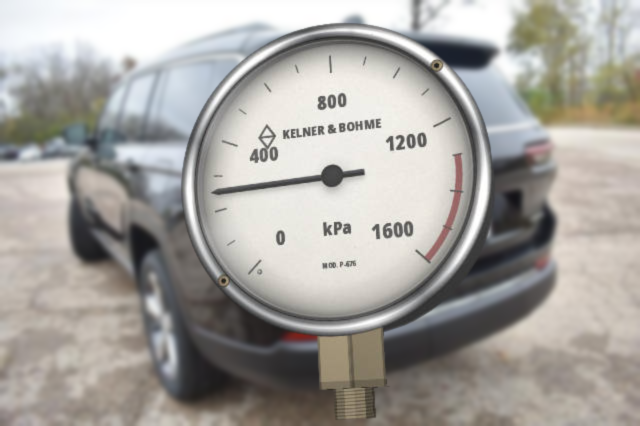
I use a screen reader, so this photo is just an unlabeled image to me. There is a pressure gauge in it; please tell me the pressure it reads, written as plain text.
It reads 250 kPa
